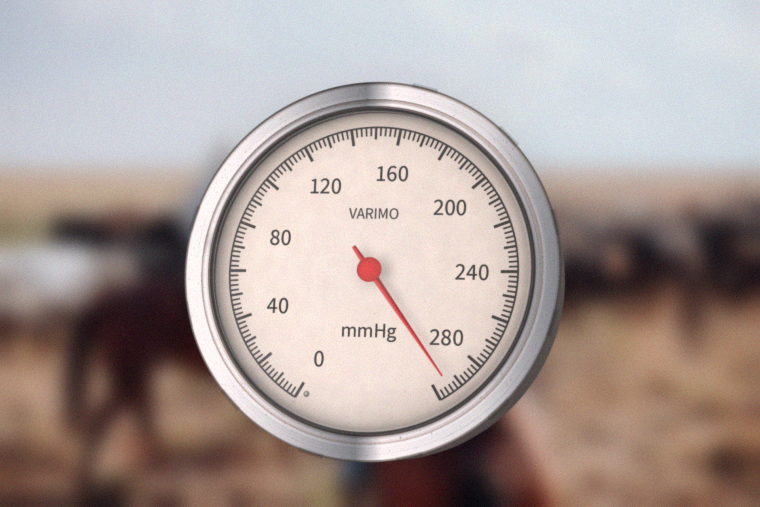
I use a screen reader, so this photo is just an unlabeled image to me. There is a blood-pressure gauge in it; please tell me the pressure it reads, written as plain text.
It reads 294 mmHg
